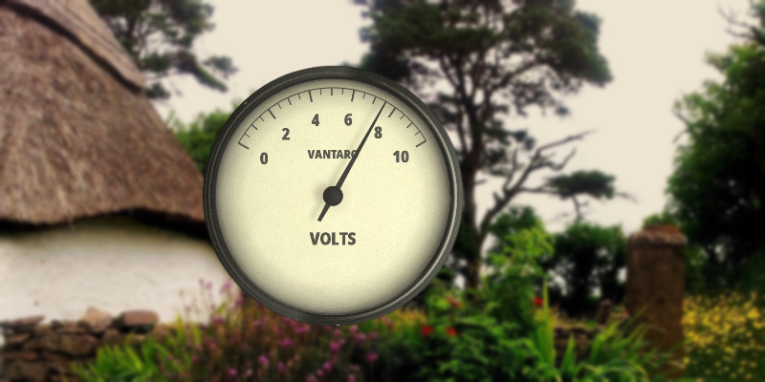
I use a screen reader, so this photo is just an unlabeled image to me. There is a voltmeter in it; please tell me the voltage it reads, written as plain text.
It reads 7.5 V
